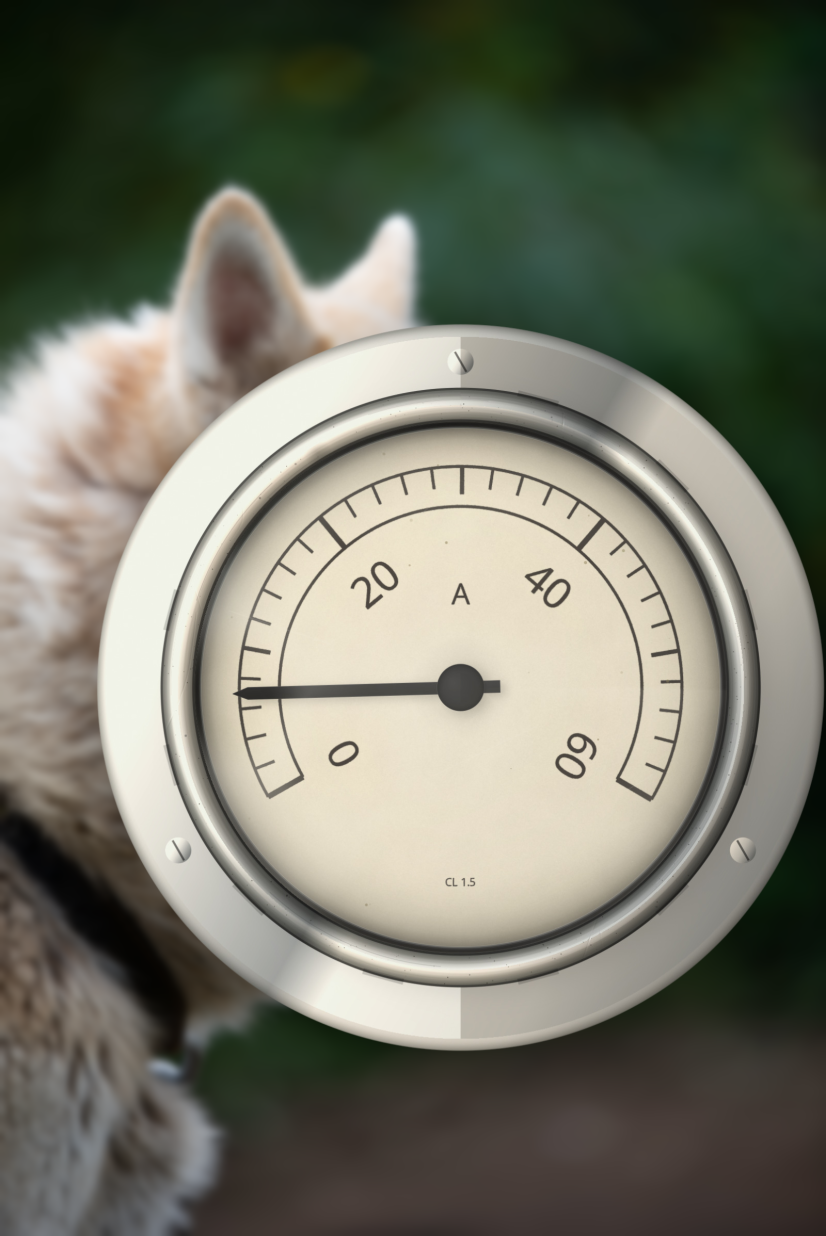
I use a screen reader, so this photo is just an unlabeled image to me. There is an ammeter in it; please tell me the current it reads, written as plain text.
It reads 7 A
